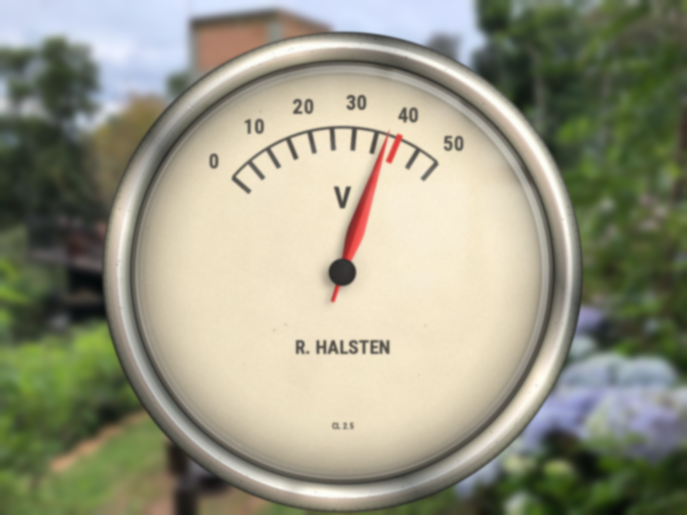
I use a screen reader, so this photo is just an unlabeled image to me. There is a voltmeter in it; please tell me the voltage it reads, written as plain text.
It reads 37.5 V
